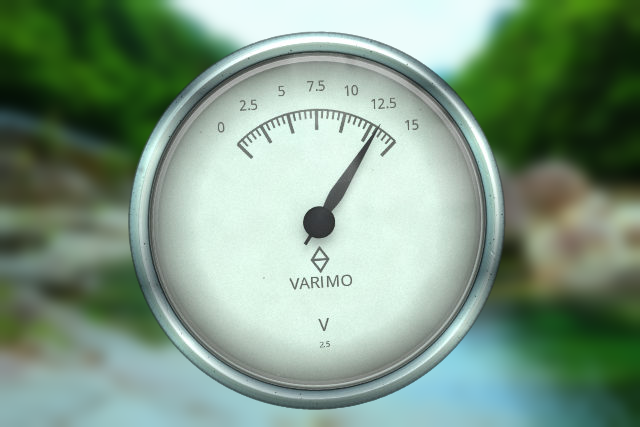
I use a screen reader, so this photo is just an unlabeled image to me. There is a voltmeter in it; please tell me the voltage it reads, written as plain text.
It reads 13 V
